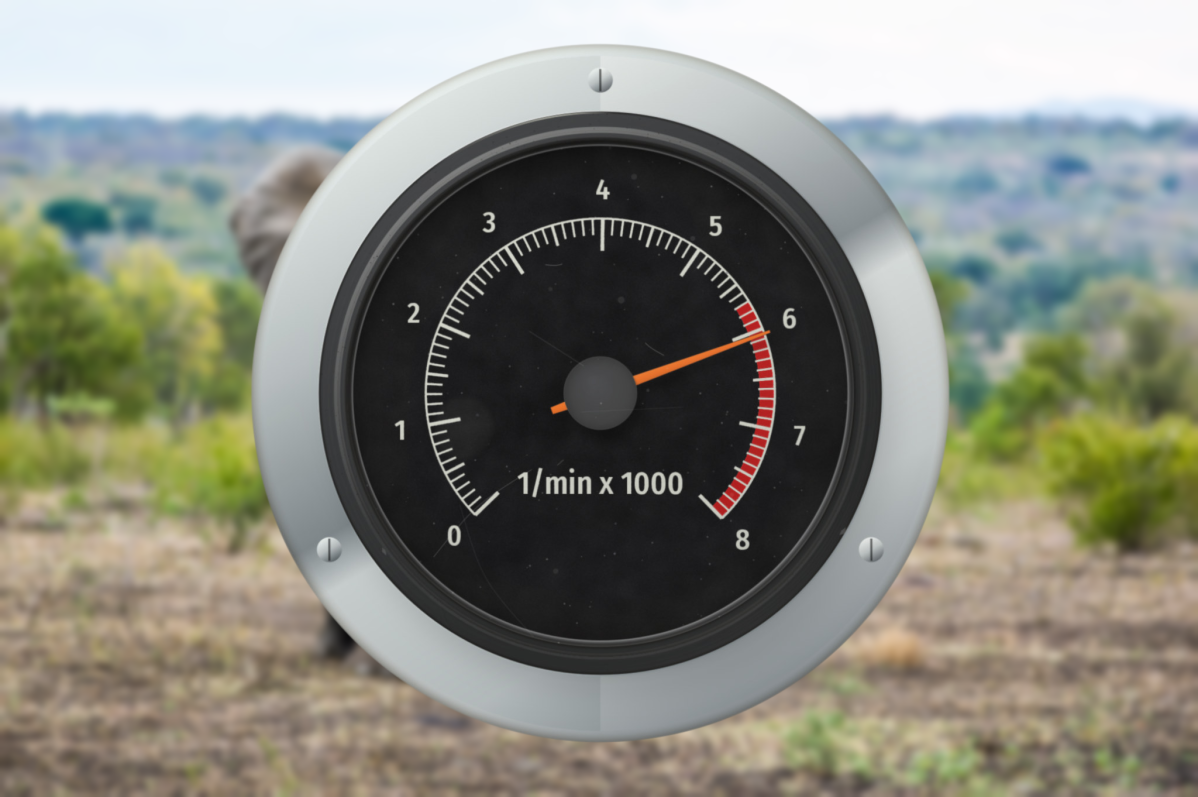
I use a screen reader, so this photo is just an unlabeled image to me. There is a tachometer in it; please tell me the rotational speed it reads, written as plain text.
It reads 6050 rpm
